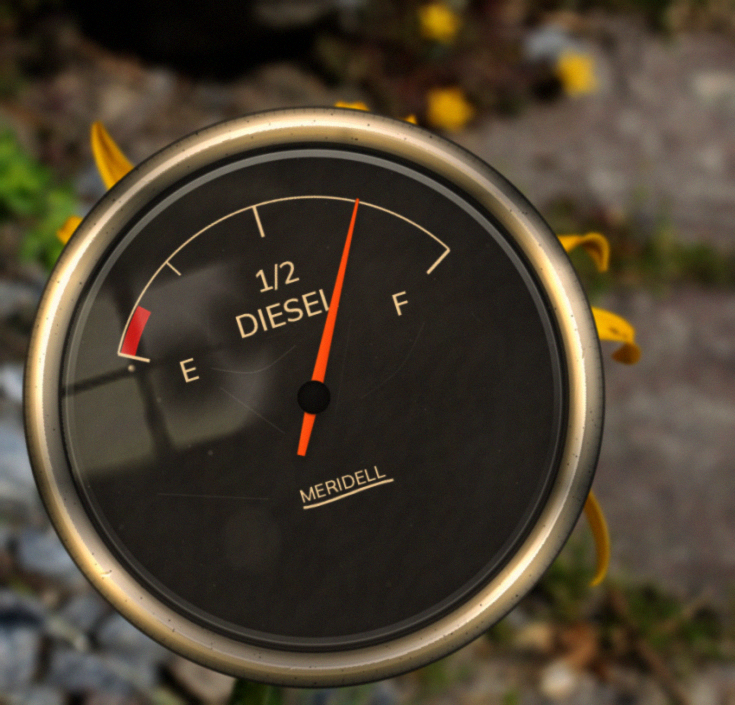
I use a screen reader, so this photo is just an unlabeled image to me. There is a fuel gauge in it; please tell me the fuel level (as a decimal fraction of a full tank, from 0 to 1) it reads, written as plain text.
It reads 0.75
